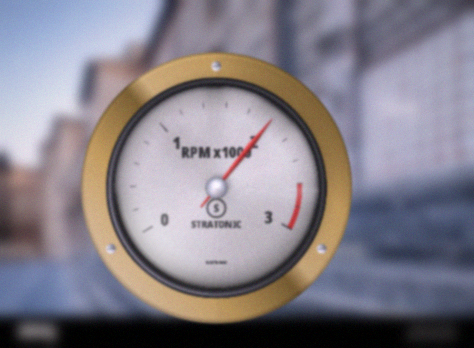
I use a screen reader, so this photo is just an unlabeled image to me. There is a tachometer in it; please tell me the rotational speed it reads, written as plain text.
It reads 2000 rpm
